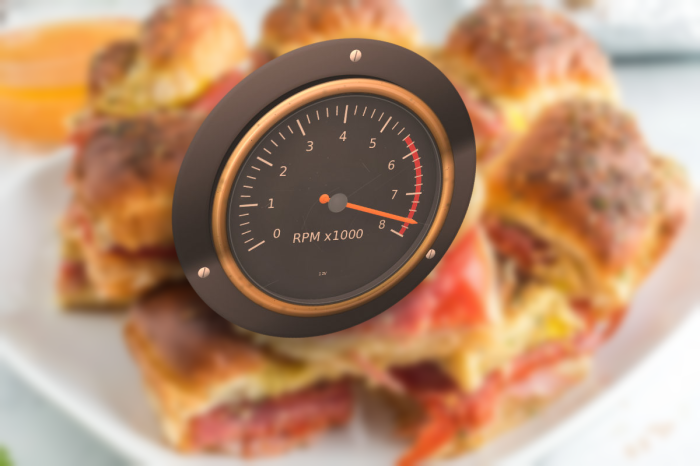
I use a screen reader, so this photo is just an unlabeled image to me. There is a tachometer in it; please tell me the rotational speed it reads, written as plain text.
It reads 7600 rpm
